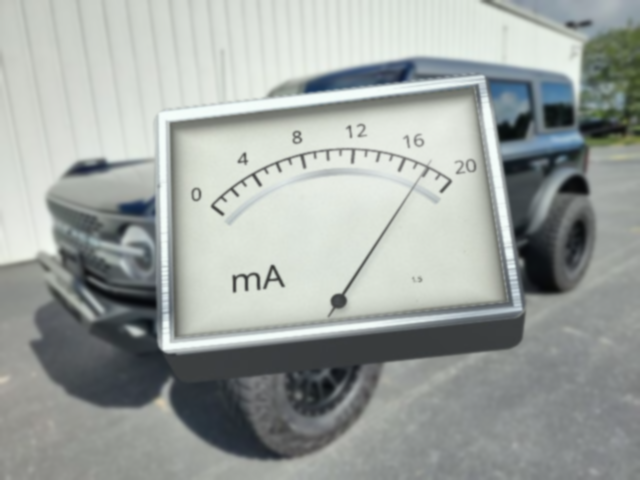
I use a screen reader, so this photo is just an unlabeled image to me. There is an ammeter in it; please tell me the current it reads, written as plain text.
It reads 18 mA
